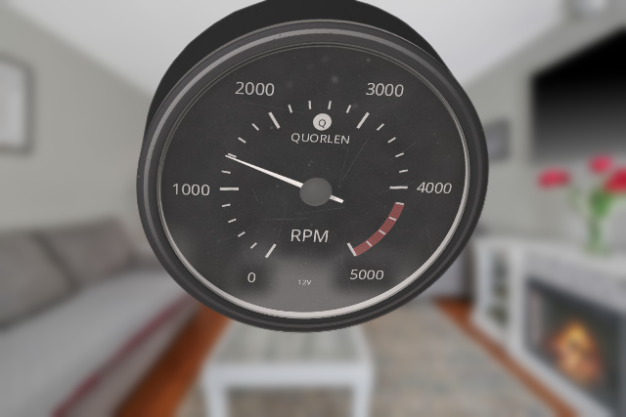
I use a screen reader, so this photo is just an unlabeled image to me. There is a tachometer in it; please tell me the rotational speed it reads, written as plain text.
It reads 1400 rpm
